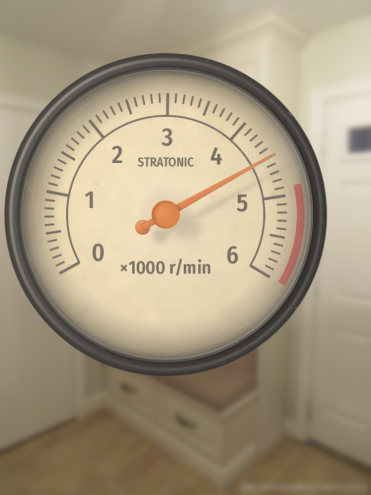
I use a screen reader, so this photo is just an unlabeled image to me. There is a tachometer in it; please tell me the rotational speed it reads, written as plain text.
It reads 4500 rpm
